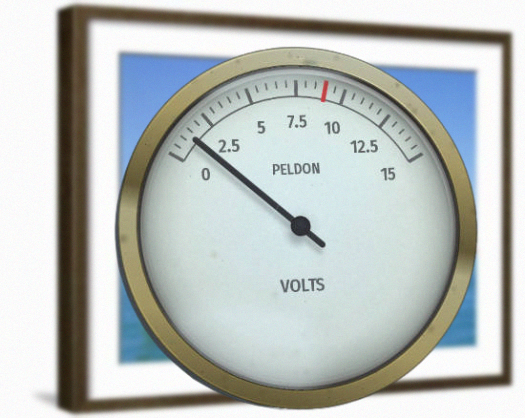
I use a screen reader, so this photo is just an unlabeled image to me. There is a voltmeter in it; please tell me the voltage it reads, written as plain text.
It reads 1.25 V
